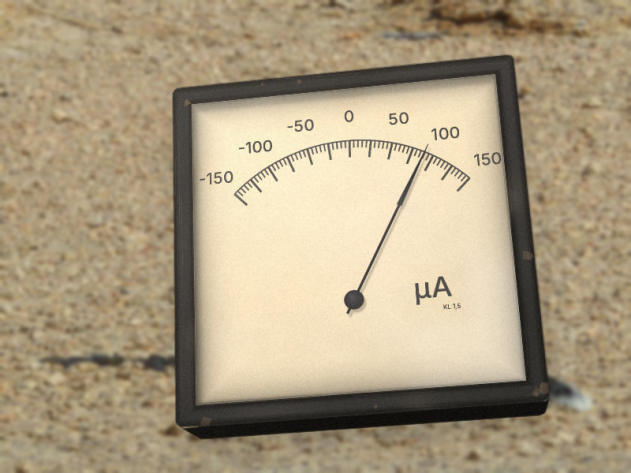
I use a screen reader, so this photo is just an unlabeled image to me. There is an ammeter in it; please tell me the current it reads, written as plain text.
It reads 90 µA
